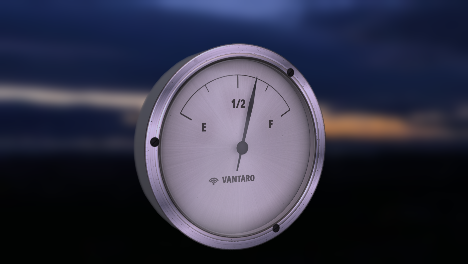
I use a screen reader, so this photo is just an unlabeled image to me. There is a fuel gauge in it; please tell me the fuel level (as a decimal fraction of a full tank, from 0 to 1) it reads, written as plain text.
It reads 0.625
